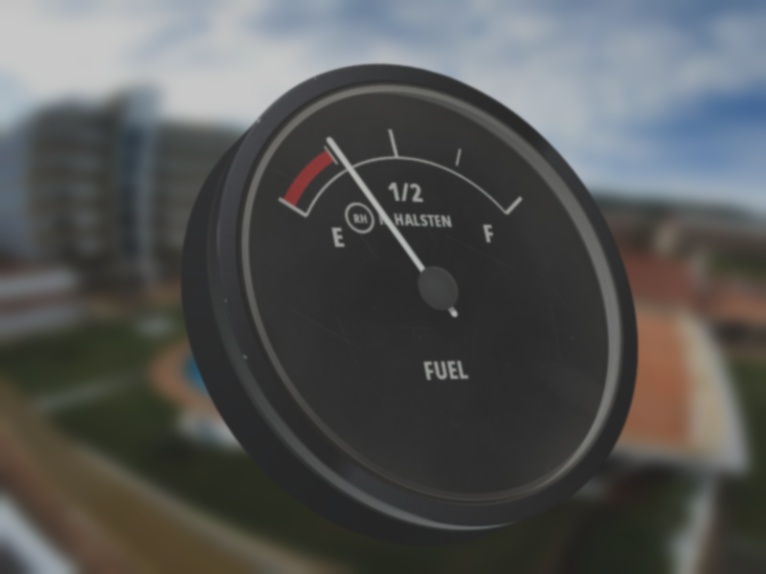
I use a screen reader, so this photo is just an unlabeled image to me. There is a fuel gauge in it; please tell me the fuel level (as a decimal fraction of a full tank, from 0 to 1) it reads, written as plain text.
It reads 0.25
